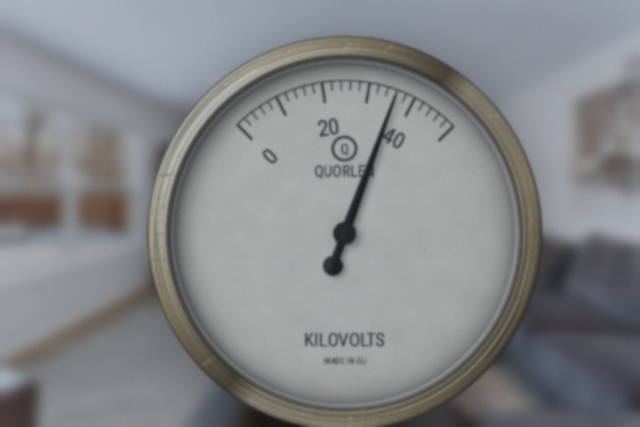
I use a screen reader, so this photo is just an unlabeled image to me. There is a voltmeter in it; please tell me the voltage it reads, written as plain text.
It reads 36 kV
